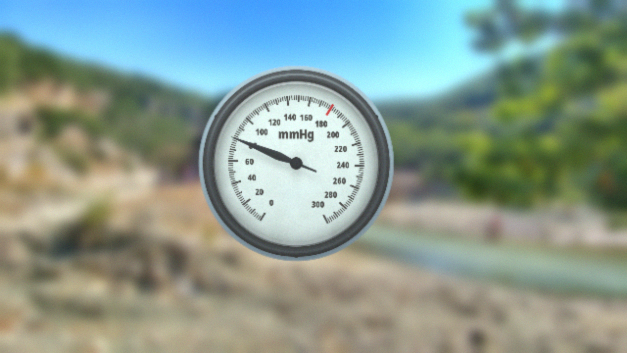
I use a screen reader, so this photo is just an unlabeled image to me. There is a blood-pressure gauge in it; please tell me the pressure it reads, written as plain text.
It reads 80 mmHg
